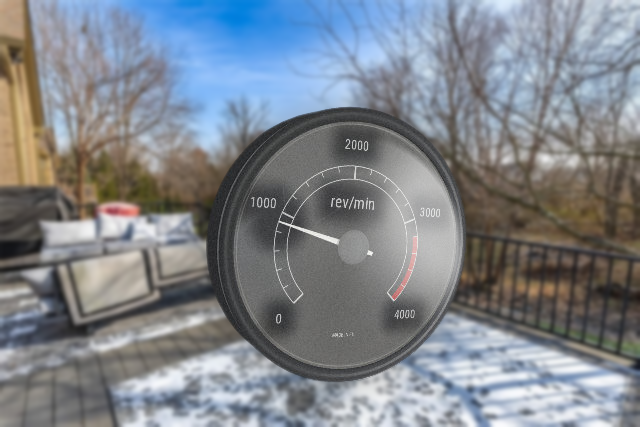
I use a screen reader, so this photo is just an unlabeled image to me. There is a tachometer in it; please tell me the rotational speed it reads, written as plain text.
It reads 900 rpm
